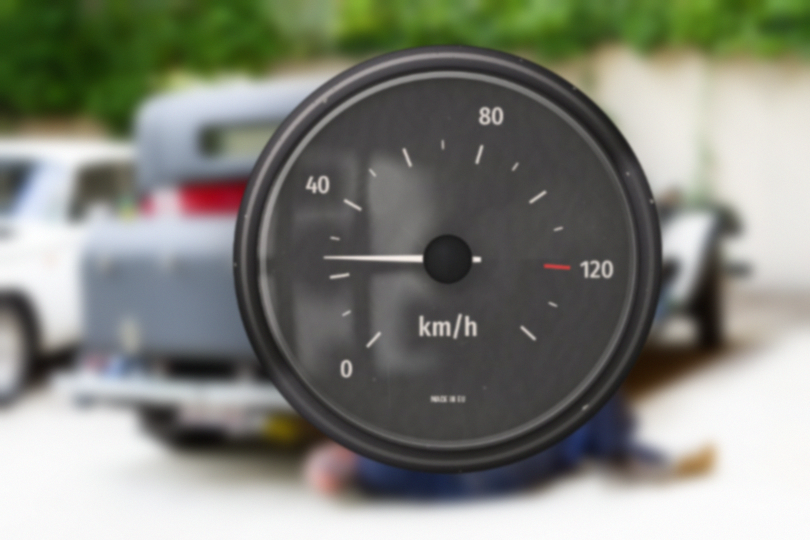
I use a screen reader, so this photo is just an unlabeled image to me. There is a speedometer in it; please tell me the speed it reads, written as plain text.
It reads 25 km/h
